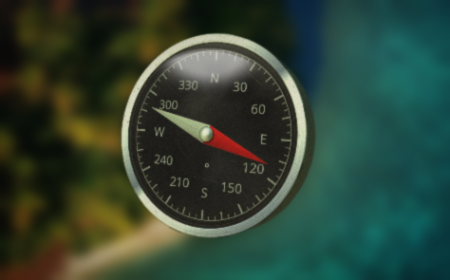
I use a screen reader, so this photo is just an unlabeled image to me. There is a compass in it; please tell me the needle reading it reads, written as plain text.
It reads 110 °
